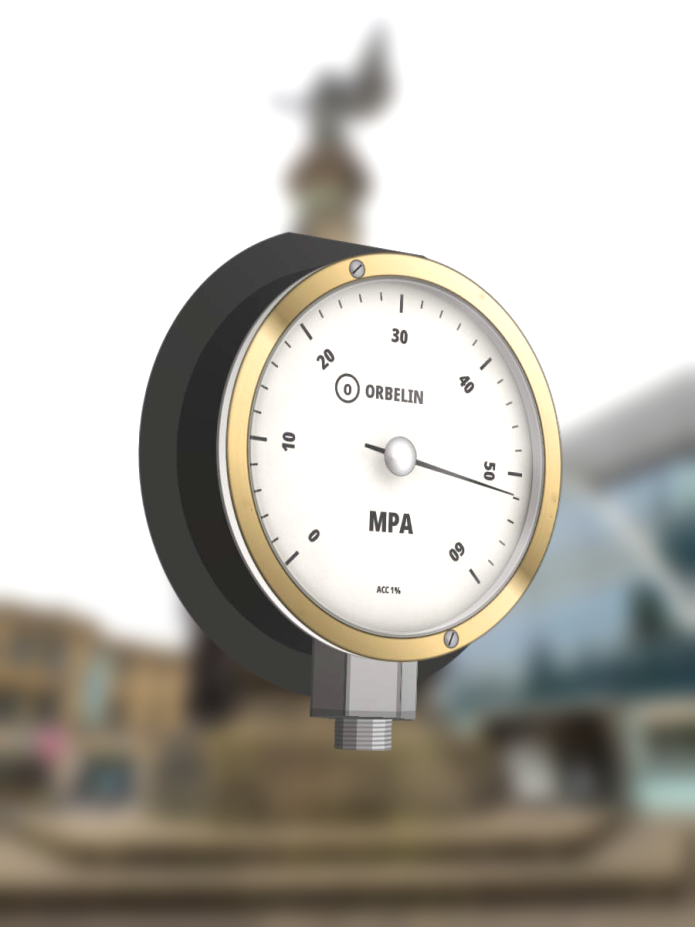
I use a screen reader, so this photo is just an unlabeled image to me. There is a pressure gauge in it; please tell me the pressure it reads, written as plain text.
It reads 52 MPa
